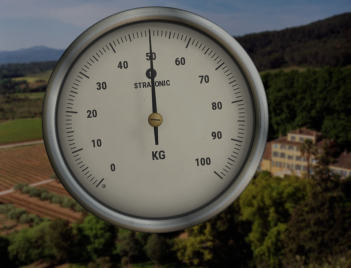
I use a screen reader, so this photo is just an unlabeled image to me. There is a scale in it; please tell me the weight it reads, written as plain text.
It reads 50 kg
